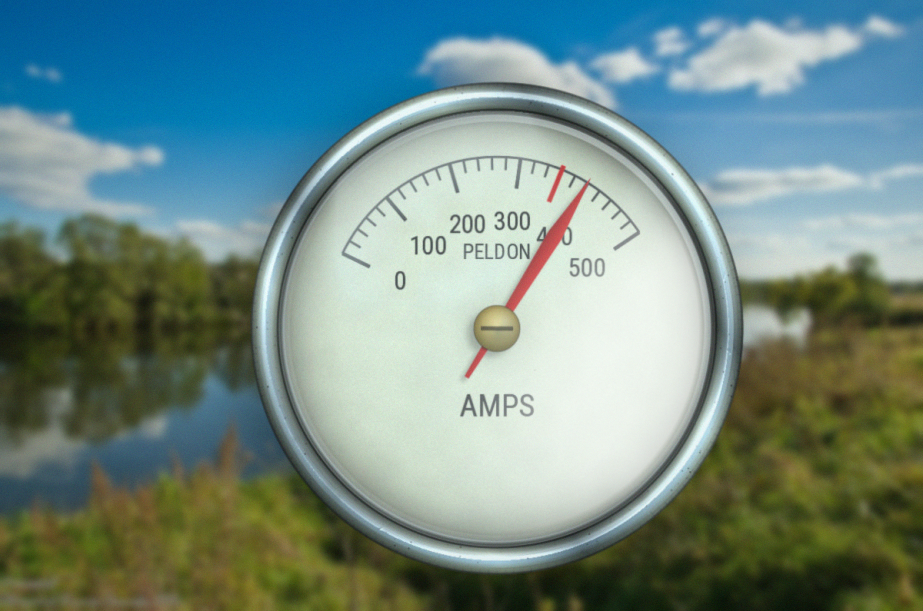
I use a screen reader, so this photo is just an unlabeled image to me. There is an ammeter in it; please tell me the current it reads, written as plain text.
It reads 400 A
